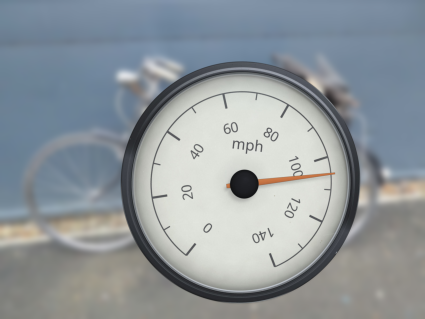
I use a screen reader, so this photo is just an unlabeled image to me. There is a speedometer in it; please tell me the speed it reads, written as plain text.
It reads 105 mph
